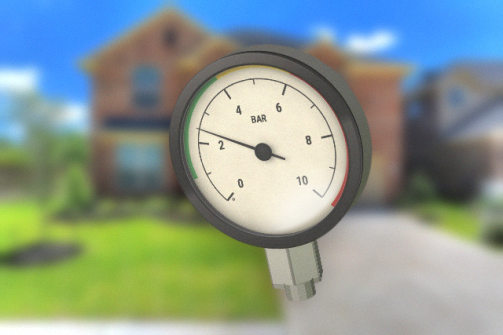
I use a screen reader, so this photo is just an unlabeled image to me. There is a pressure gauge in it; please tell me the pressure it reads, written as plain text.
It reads 2.5 bar
